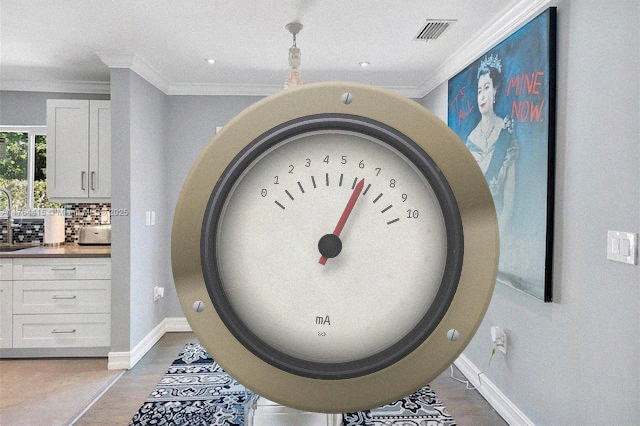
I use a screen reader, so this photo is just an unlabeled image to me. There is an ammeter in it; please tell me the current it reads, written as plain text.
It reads 6.5 mA
